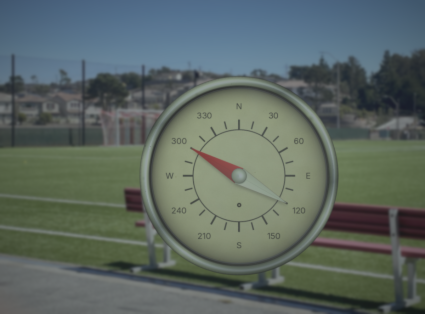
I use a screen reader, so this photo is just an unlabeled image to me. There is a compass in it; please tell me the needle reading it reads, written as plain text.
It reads 300 °
